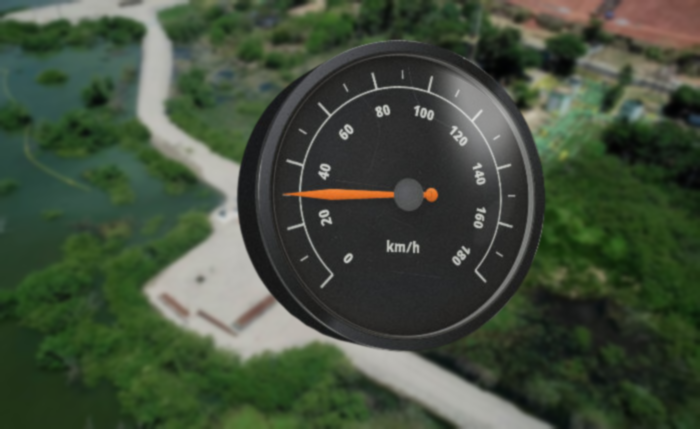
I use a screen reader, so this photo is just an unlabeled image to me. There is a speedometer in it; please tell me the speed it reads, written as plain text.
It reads 30 km/h
